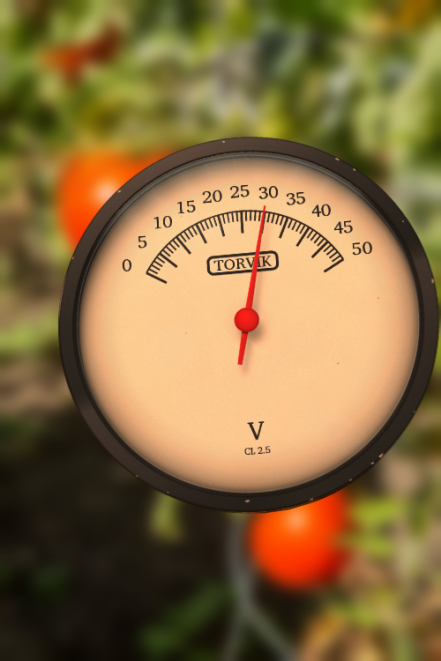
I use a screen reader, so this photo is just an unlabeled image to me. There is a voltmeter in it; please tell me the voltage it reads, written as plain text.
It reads 30 V
